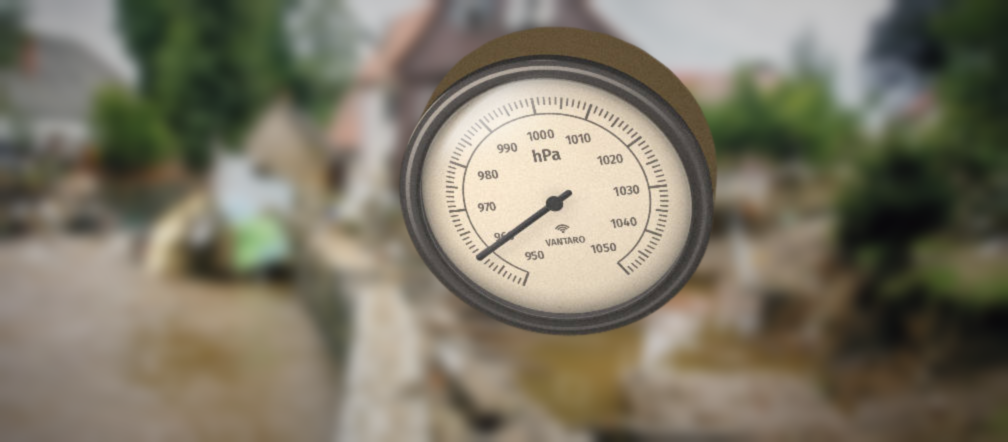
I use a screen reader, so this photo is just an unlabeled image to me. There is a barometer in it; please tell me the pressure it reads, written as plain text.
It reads 960 hPa
